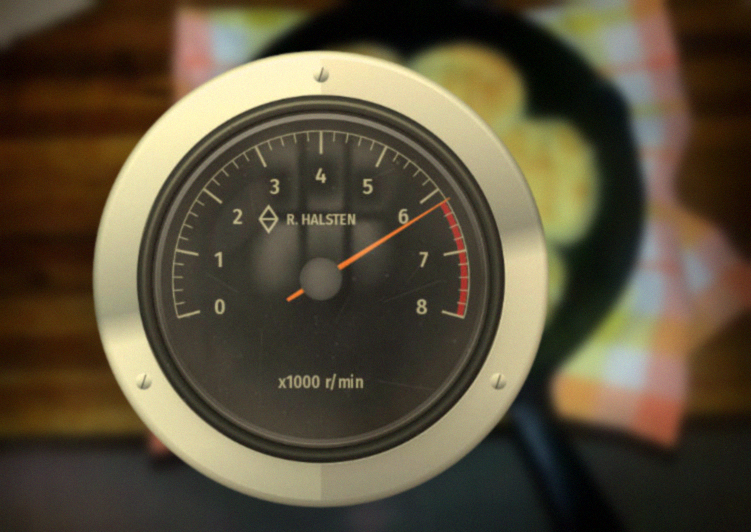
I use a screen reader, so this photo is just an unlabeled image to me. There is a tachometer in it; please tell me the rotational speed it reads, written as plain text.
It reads 6200 rpm
